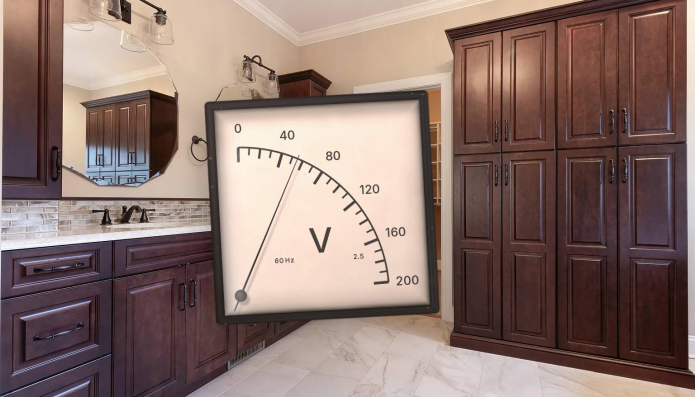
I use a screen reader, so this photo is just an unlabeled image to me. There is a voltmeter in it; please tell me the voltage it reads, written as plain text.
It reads 55 V
